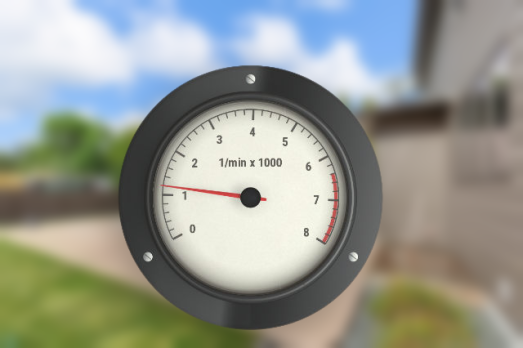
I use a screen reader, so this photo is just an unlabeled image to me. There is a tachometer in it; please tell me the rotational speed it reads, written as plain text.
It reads 1200 rpm
